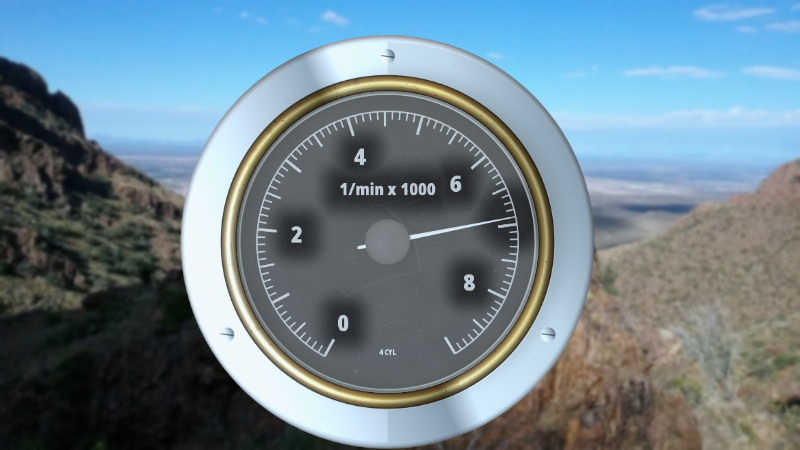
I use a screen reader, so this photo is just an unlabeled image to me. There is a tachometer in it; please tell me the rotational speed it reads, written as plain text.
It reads 6900 rpm
